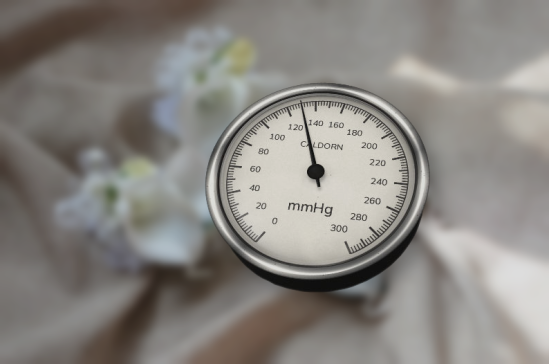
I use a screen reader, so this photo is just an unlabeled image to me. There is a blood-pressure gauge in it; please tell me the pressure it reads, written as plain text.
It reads 130 mmHg
